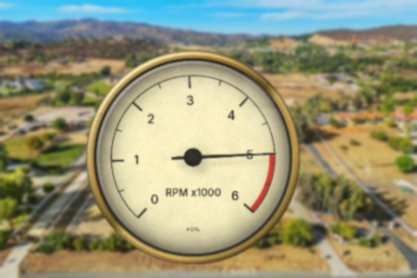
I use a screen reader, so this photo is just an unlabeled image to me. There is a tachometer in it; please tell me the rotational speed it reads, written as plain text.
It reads 5000 rpm
